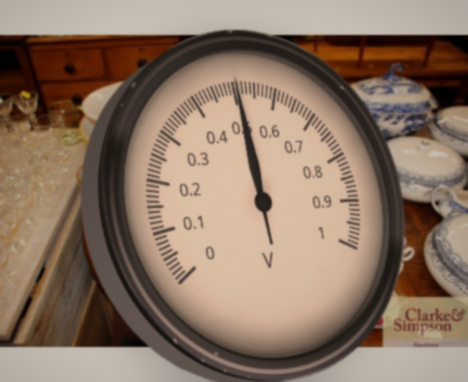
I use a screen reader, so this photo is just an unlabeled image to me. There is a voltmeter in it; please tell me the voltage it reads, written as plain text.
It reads 0.5 V
